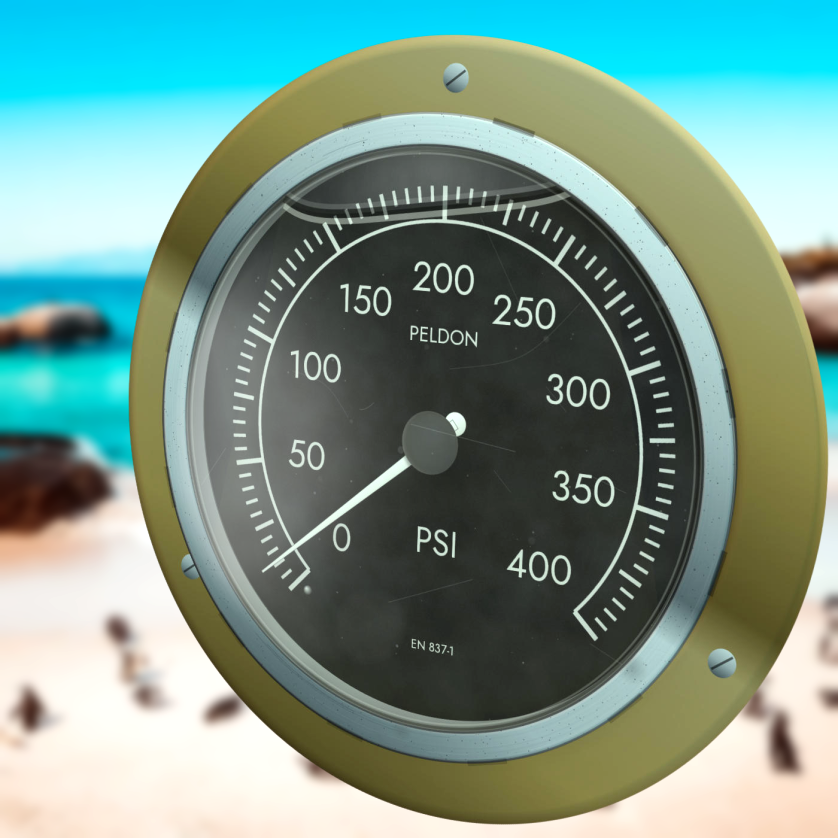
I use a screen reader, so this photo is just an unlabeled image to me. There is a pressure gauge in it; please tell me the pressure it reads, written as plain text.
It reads 10 psi
